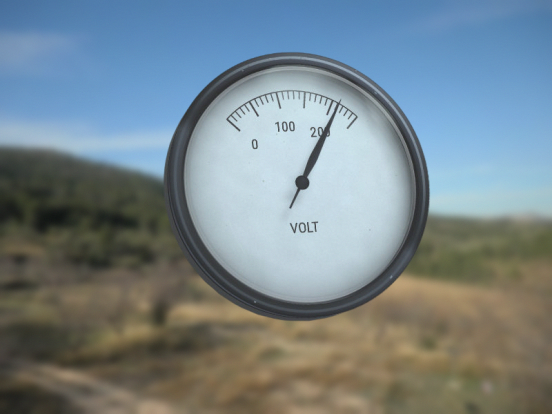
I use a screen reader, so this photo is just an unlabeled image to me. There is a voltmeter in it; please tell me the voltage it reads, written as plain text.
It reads 210 V
